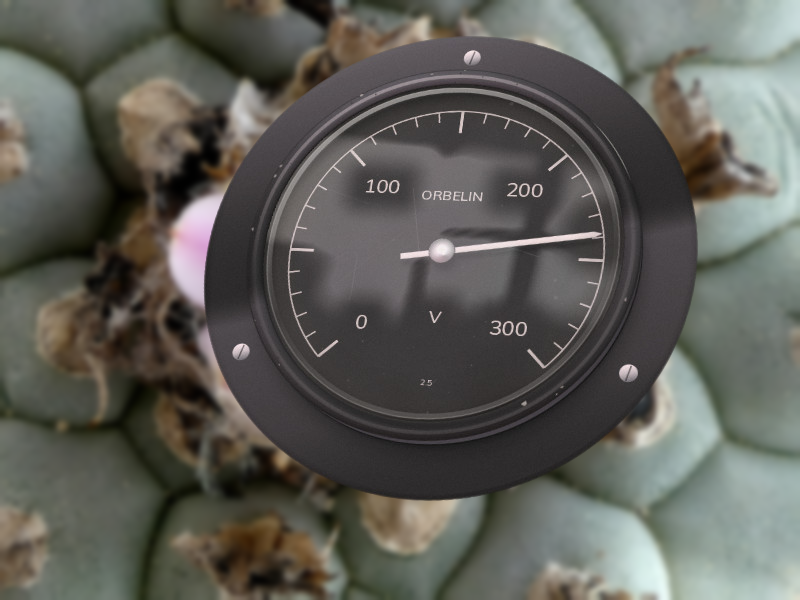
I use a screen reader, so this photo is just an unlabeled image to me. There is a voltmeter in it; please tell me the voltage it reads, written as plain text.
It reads 240 V
